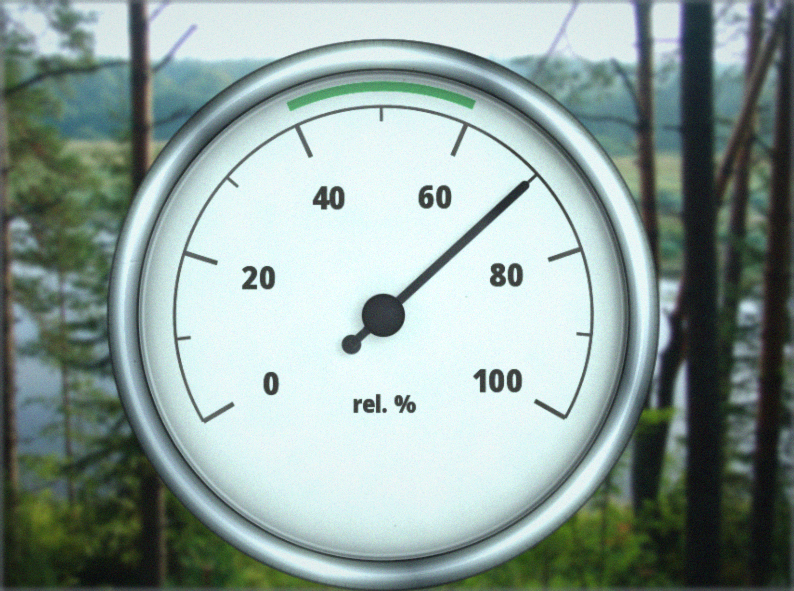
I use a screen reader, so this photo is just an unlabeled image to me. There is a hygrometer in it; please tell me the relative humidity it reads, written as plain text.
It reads 70 %
